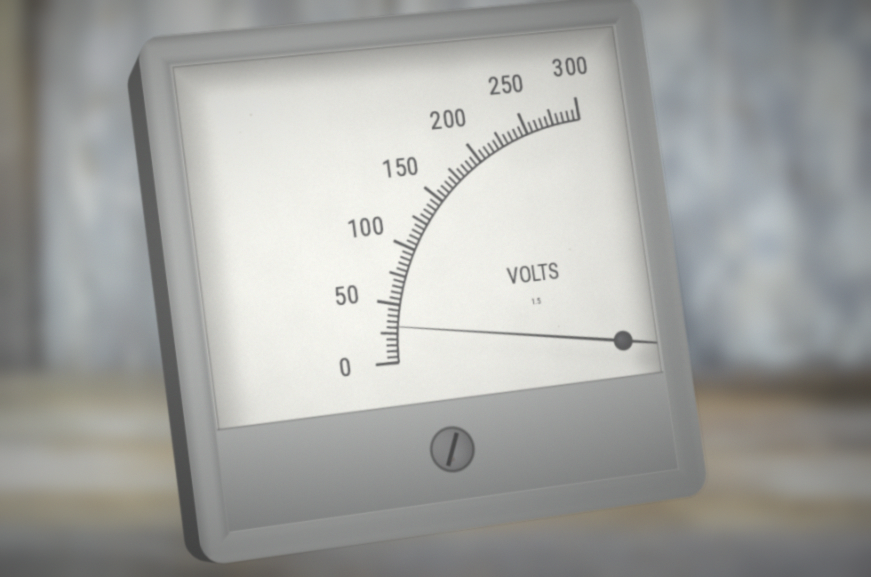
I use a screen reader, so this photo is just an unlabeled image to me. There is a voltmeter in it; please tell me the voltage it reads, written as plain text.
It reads 30 V
